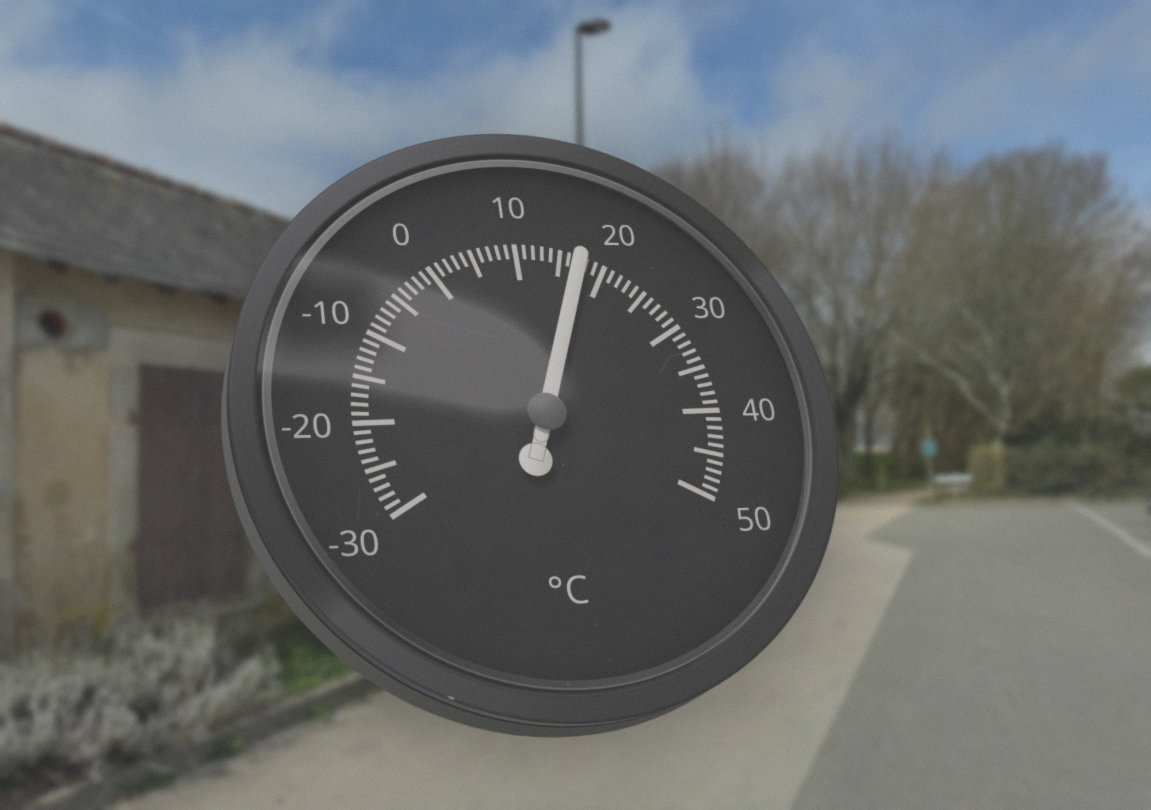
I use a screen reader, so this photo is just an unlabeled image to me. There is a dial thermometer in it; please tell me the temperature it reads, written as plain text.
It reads 17 °C
